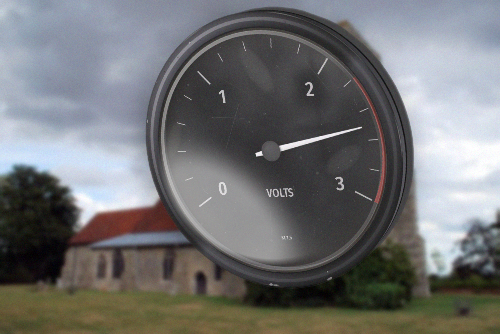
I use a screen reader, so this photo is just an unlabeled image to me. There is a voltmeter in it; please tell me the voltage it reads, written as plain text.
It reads 2.5 V
